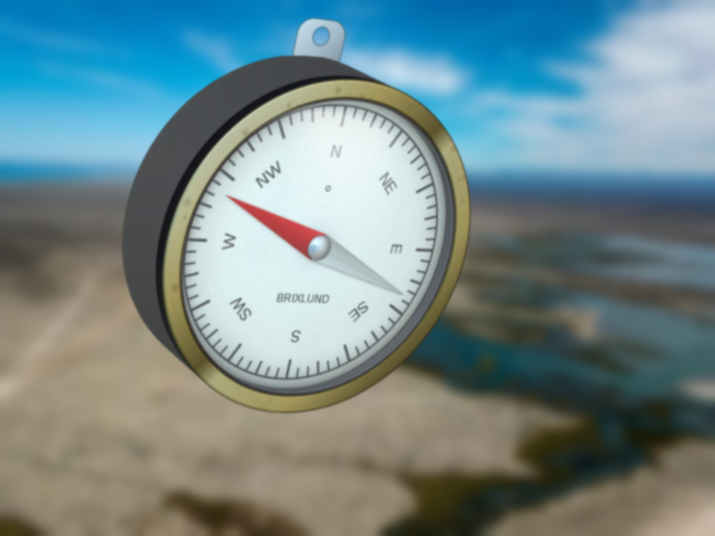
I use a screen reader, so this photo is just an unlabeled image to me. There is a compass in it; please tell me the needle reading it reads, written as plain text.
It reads 292.5 °
